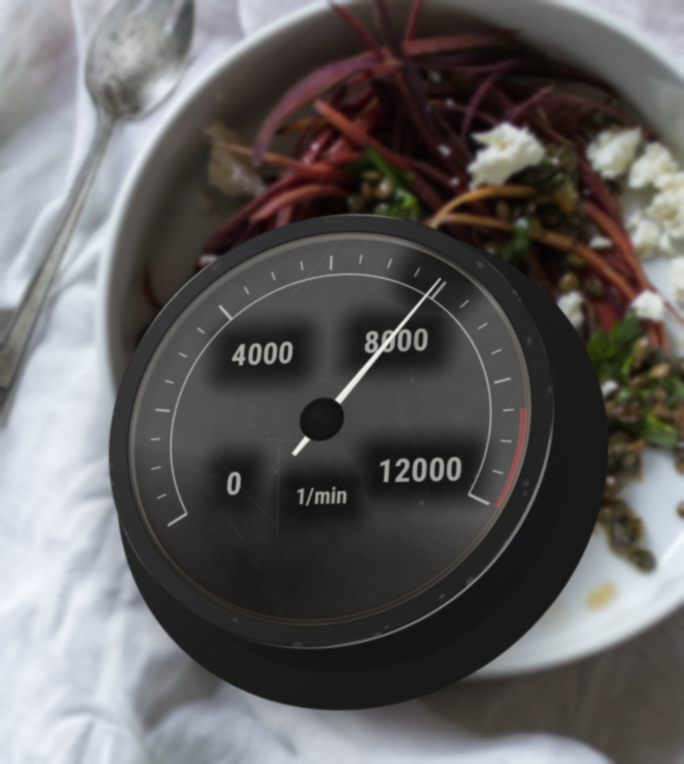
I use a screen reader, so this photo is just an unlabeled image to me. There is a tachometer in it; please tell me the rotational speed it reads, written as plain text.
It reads 8000 rpm
